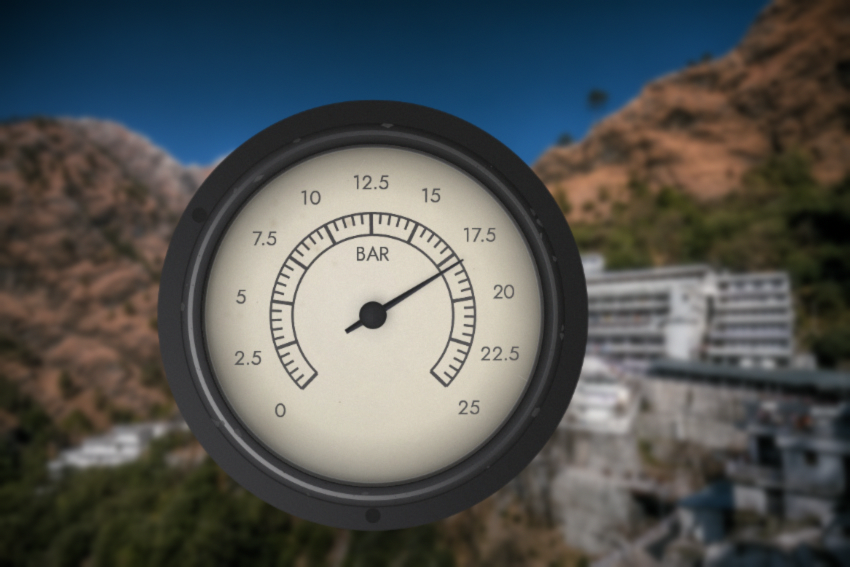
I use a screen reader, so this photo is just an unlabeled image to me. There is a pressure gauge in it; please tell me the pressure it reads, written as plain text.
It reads 18 bar
